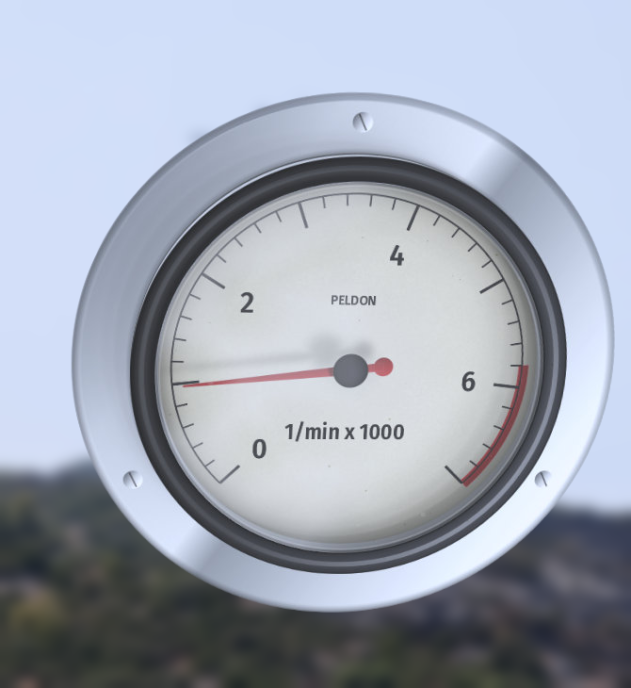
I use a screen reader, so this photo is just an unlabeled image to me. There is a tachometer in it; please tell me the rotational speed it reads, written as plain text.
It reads 1000 rpm
